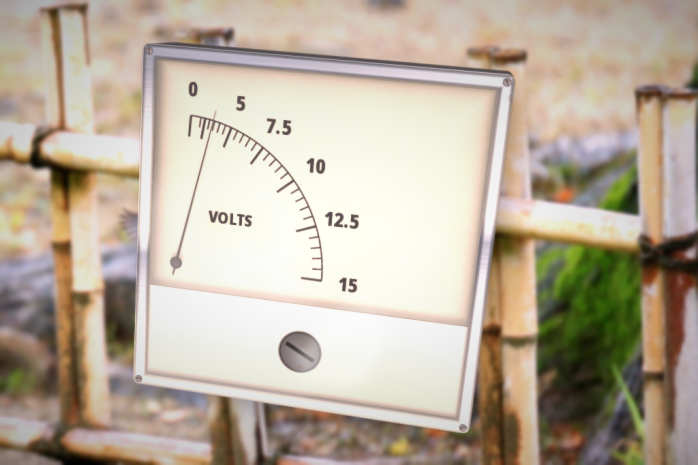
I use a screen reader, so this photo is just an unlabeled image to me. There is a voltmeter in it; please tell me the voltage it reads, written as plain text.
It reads 3.5 V
